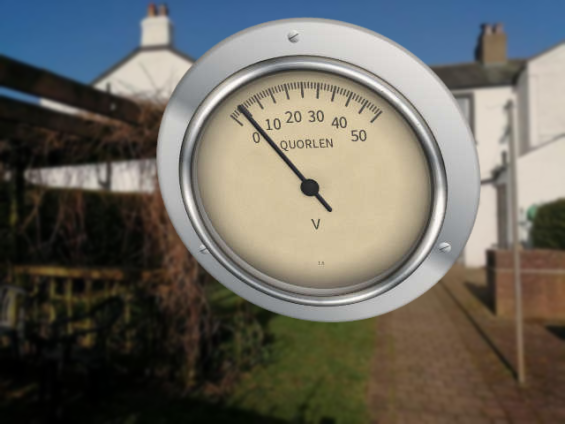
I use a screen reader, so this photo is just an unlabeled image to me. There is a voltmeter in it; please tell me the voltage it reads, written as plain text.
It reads 5 V
